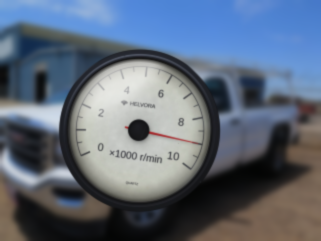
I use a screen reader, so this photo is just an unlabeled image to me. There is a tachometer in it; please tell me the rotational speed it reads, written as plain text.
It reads 9000 rpm
